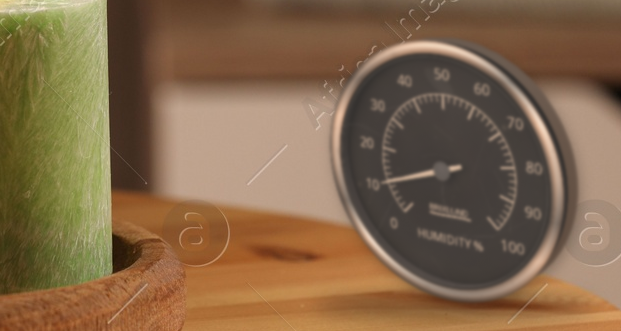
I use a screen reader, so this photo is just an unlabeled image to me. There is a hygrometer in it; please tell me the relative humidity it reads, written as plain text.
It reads 10 %
